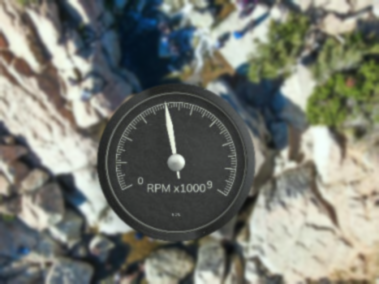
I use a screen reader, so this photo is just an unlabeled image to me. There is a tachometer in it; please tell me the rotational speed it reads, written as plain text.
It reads 4000 rpm
